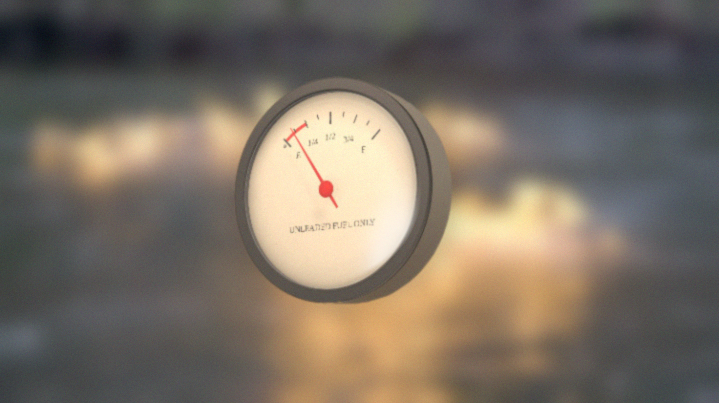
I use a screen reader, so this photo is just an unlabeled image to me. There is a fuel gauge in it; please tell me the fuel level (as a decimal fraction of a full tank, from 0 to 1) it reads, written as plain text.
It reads 0.125
